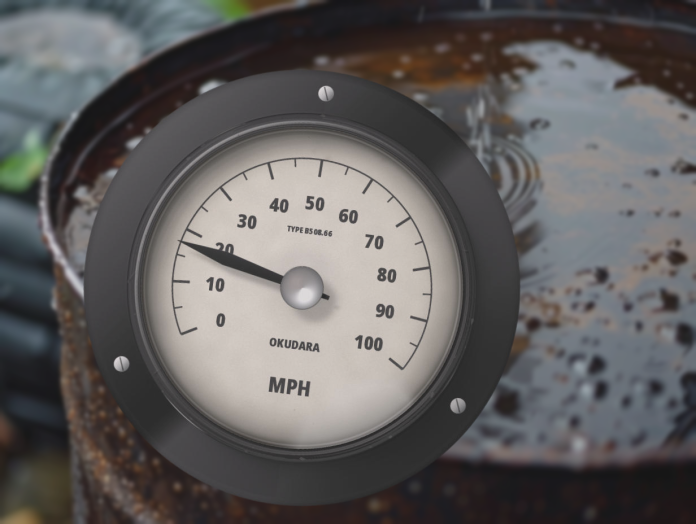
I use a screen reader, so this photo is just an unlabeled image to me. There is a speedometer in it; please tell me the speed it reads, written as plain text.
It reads 17.5 mph
